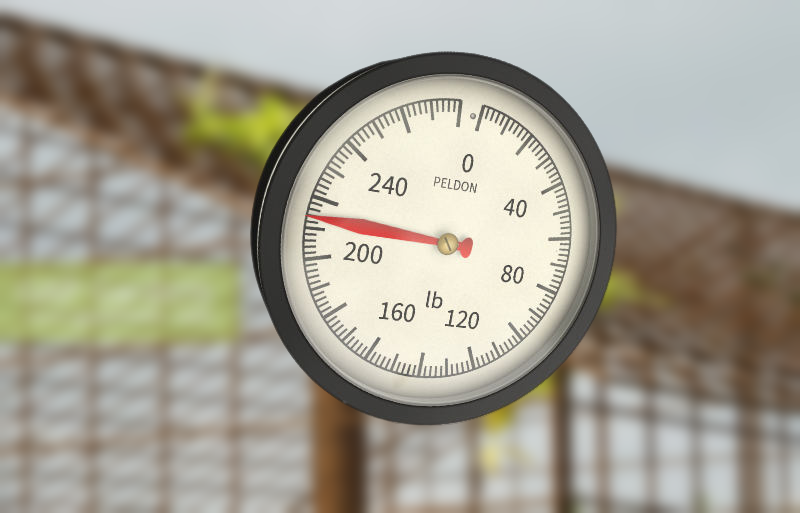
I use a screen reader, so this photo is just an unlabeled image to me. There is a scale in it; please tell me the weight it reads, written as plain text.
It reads 214 lb
